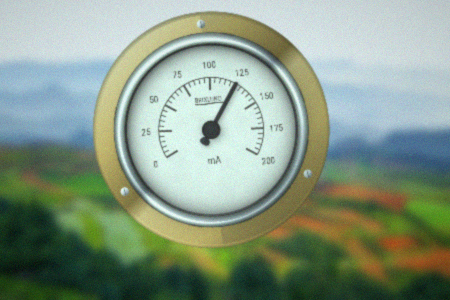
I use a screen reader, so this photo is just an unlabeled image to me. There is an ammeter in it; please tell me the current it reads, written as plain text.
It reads 125 mA
